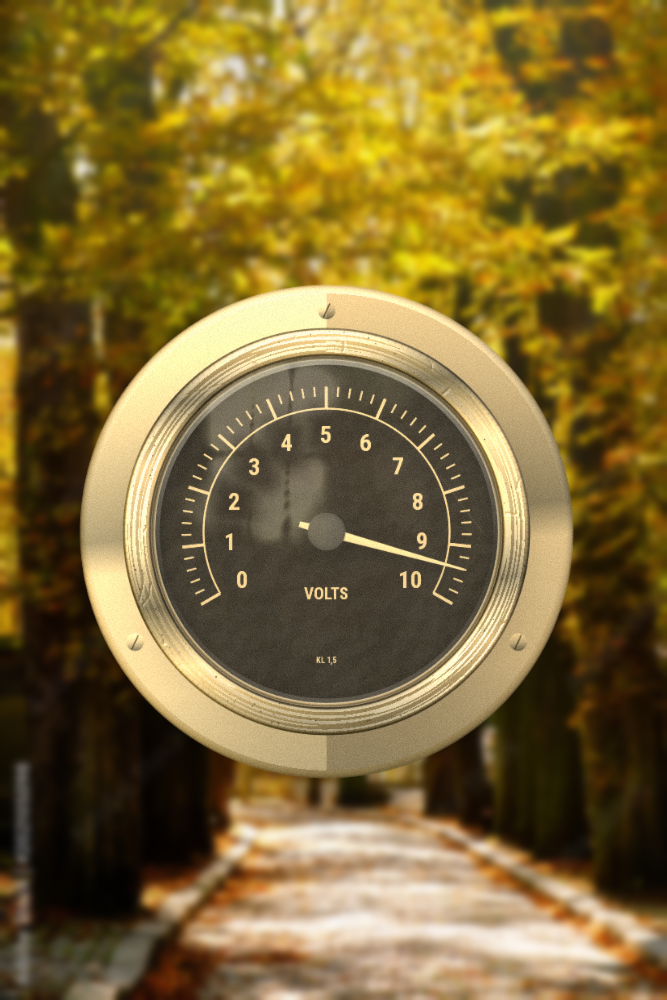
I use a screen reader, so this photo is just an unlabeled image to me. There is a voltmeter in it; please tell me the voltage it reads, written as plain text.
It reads 9.4 V
